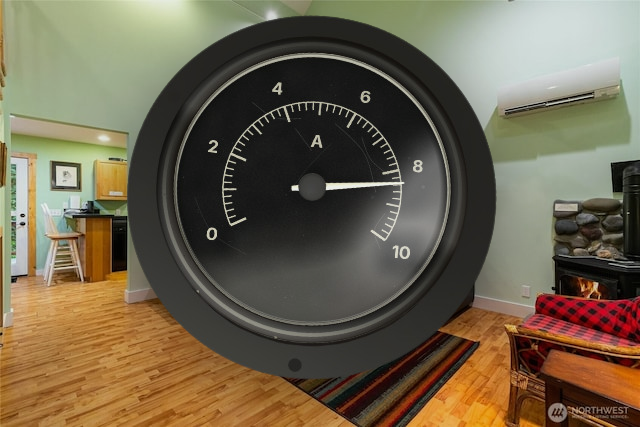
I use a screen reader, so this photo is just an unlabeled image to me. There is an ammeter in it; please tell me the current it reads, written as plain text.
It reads 8.4 A
